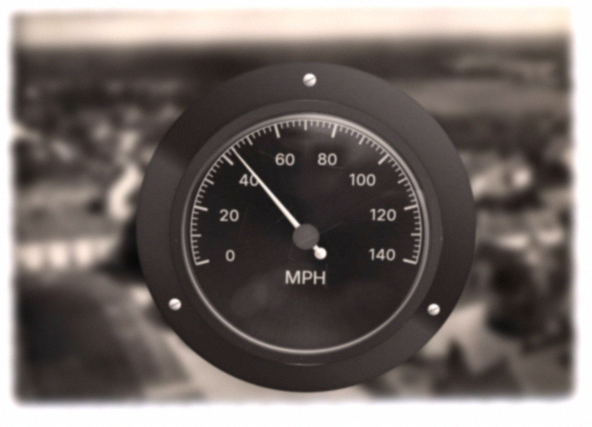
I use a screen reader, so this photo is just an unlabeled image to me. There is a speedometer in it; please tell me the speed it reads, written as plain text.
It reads 44 mph
